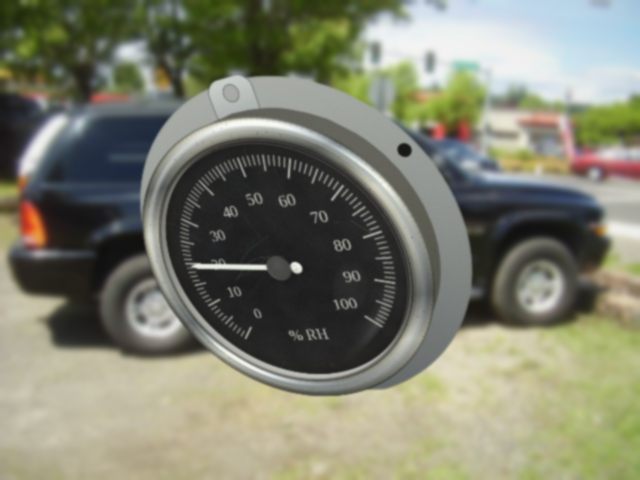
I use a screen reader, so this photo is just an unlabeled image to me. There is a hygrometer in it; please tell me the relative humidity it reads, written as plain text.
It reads 20 %
